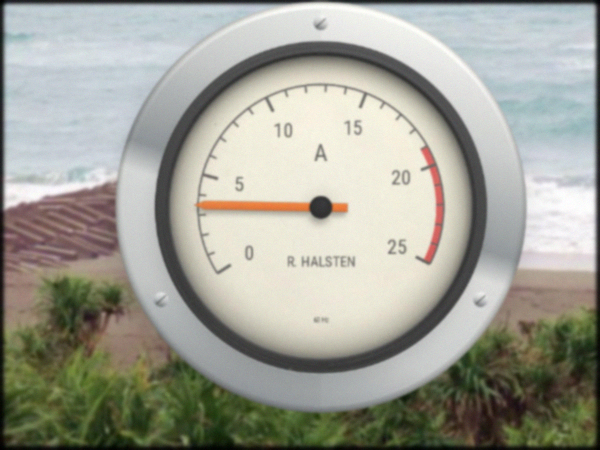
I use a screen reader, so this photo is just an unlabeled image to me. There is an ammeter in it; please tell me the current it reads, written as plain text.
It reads 3.5 A
